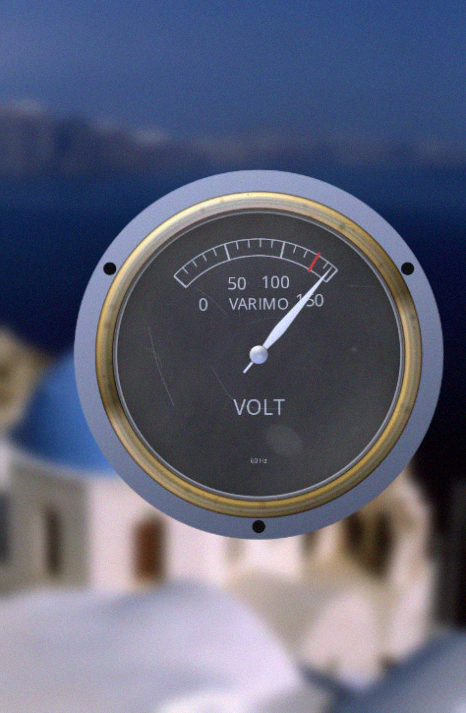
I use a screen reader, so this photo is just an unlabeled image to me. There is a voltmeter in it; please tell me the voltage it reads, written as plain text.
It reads 145 V
